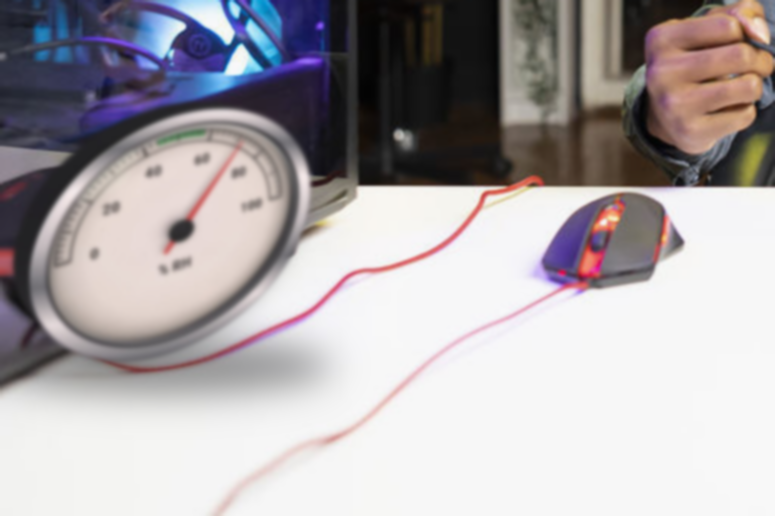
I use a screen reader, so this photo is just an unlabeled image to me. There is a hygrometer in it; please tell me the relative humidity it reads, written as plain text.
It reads 70 %
